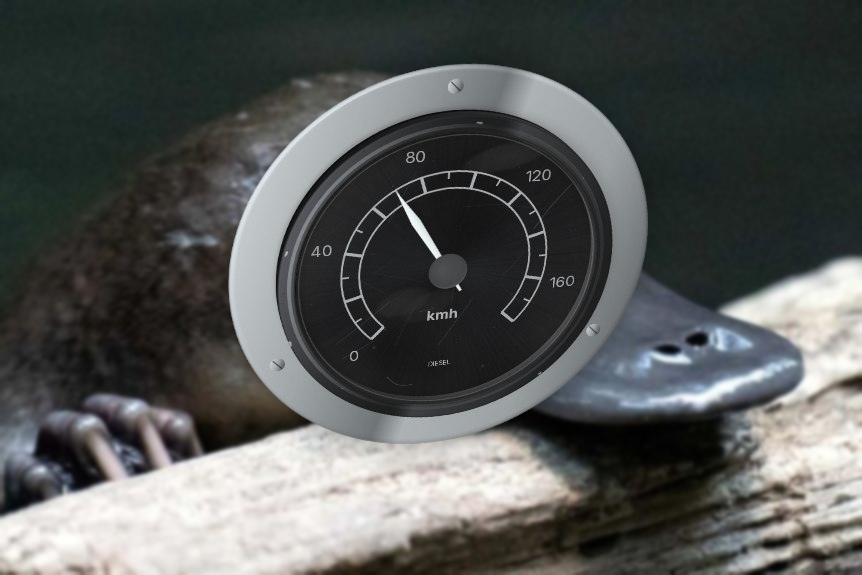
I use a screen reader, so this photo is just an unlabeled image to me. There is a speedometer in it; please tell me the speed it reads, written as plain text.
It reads 70 km/h
